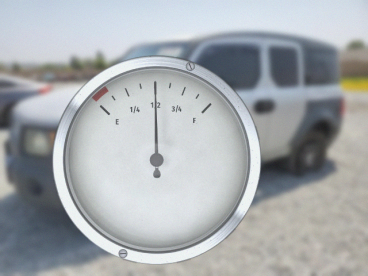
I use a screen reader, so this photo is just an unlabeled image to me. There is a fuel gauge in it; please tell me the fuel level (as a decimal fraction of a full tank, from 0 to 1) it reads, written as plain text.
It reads 0.5
